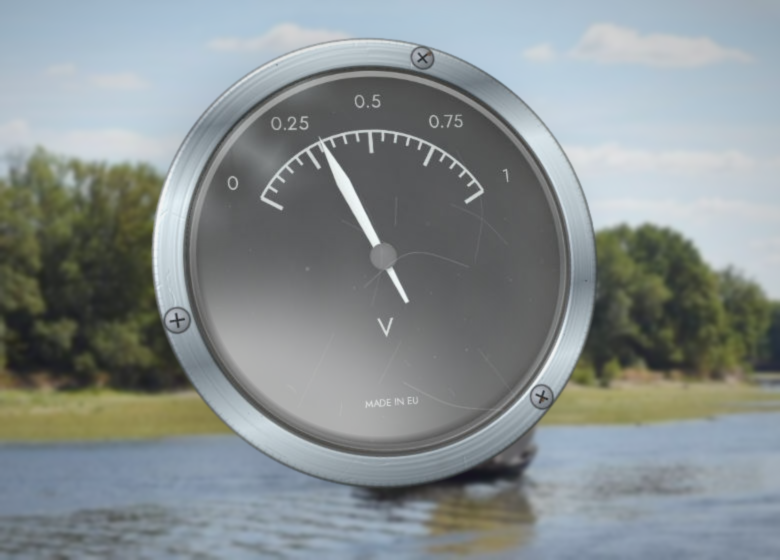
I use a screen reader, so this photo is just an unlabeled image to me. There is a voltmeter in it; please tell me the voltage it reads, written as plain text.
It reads 0.3 V
